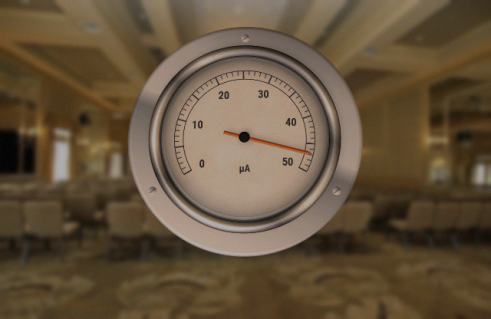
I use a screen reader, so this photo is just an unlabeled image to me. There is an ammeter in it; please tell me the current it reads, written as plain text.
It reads 47 µA
